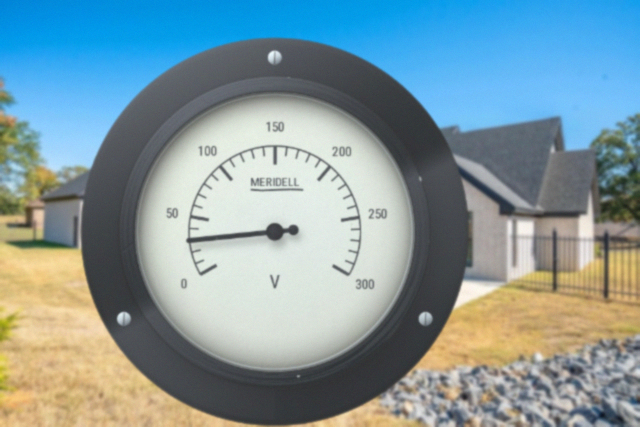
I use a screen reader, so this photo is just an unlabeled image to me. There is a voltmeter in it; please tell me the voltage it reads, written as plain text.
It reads 30 V
